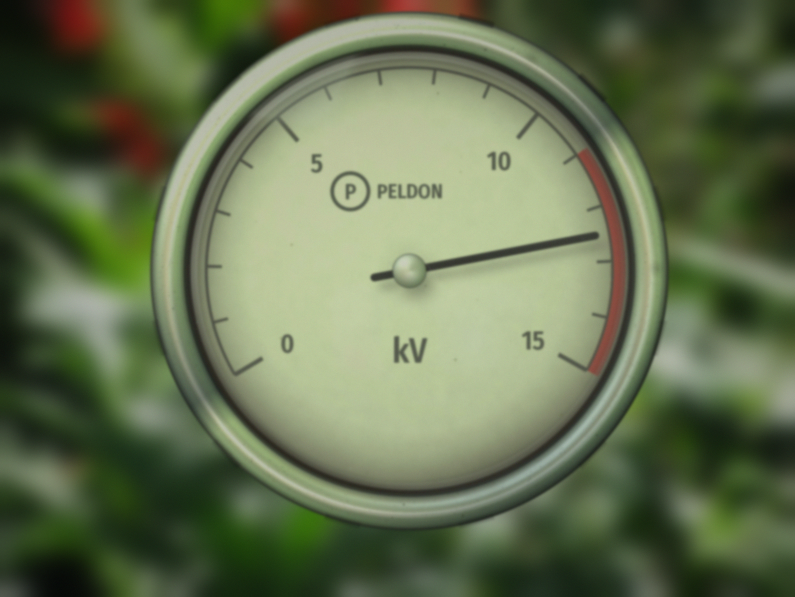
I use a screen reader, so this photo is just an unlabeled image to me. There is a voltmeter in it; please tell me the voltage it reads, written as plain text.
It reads 12.5 kV
